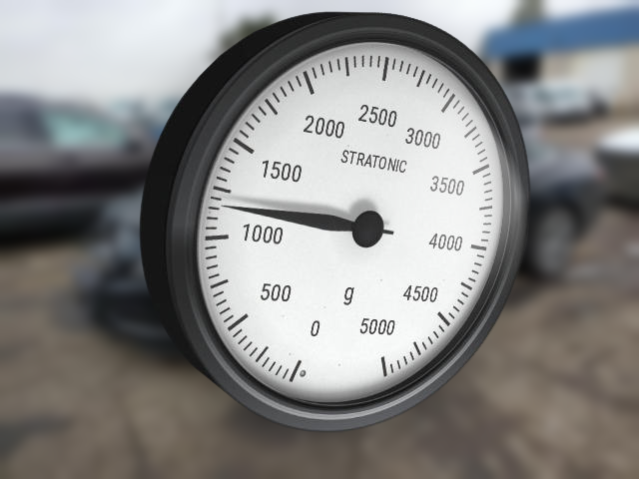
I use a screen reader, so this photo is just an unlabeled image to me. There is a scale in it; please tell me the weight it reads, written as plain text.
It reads 1175 g
